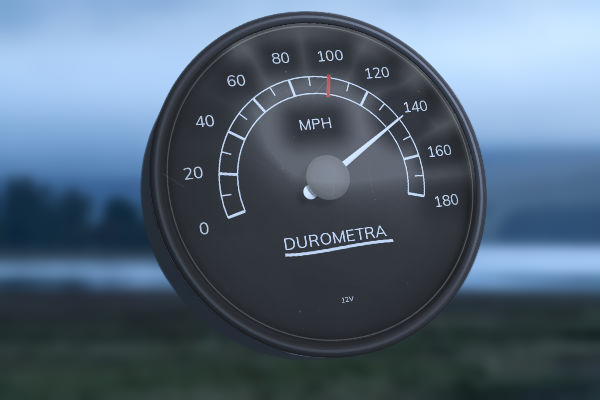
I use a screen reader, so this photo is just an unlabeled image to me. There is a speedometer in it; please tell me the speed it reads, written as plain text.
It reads 140 mph
